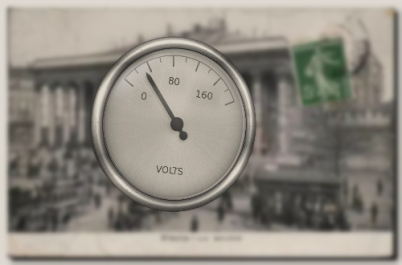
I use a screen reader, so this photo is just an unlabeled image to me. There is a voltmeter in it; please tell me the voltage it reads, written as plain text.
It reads 30 V
